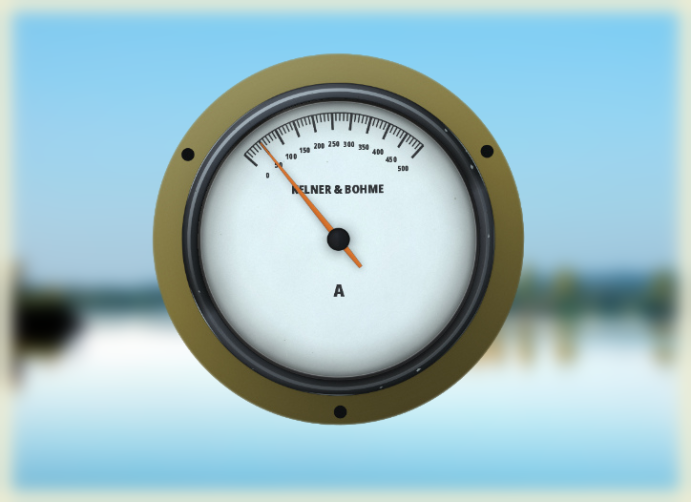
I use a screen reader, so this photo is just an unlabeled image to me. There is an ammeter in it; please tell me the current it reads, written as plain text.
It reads 50 A
